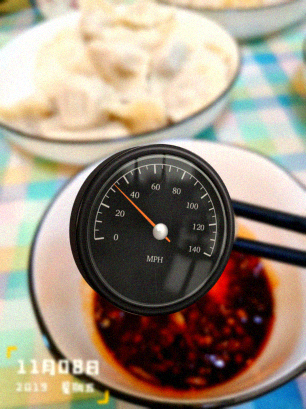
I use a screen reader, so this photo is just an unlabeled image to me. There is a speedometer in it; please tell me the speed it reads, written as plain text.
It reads 32.5 mph
